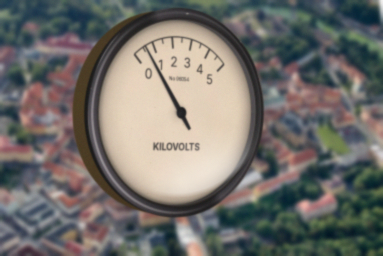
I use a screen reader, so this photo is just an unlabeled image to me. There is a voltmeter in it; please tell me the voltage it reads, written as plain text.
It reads 0.5 kV
